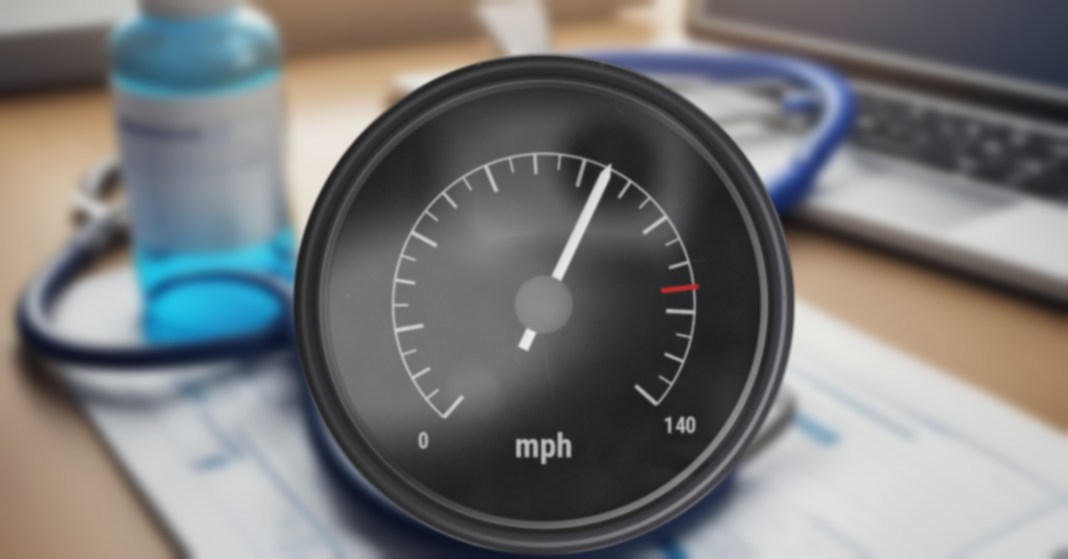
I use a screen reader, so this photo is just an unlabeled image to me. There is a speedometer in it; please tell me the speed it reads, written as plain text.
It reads 85 mph
